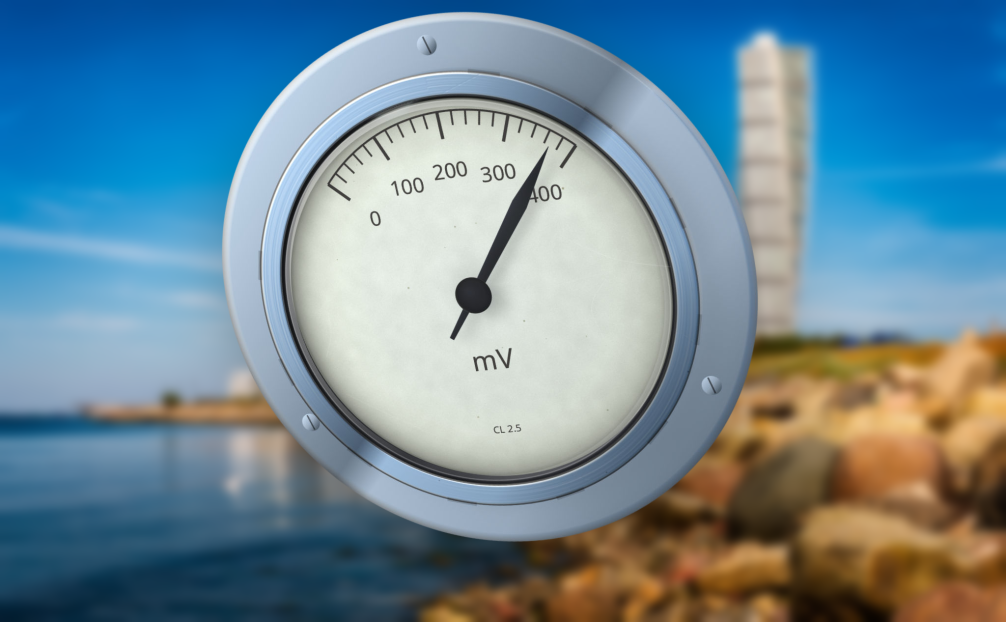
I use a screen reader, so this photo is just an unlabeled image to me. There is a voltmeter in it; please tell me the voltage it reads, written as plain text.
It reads 370 mV
